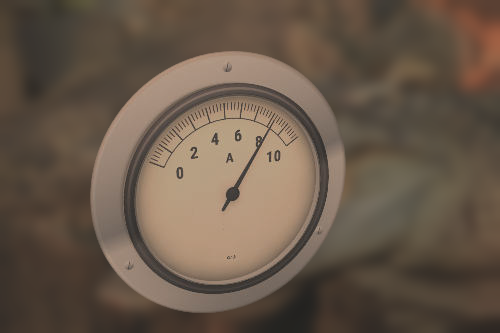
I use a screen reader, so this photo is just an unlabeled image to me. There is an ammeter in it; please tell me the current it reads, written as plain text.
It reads 8 A
